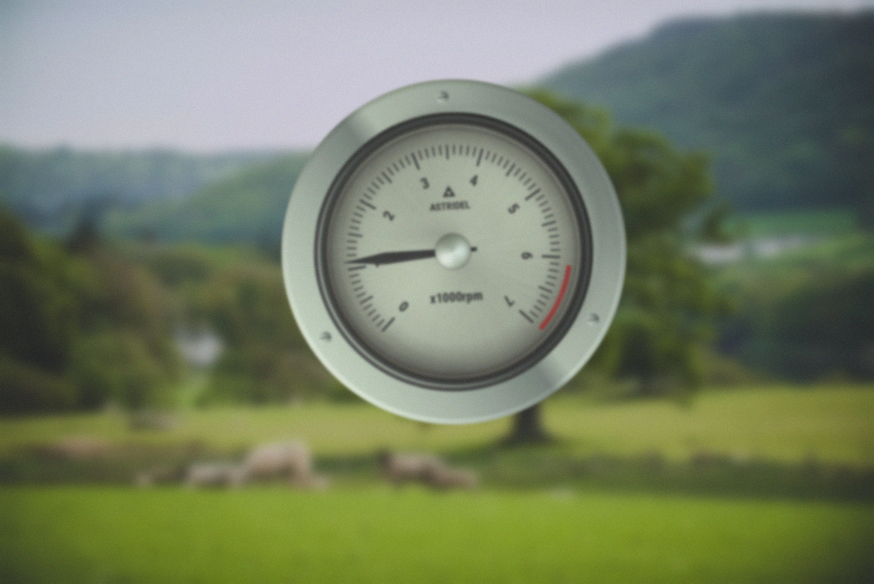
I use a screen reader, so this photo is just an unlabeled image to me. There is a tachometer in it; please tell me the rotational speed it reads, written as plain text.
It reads 1100 rpm
